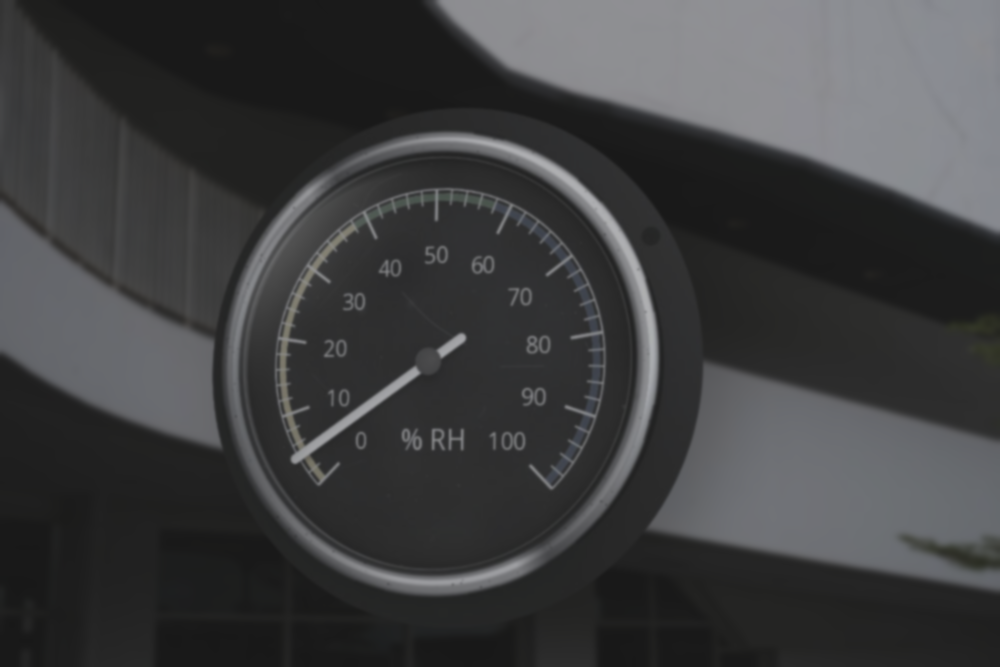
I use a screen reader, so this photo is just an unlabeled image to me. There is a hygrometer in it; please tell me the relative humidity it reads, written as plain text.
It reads 4 %
